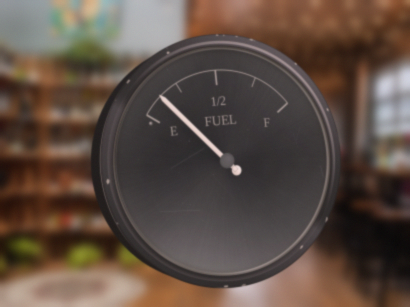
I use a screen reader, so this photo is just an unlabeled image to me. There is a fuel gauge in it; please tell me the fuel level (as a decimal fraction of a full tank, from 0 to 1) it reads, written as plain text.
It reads 0.125
